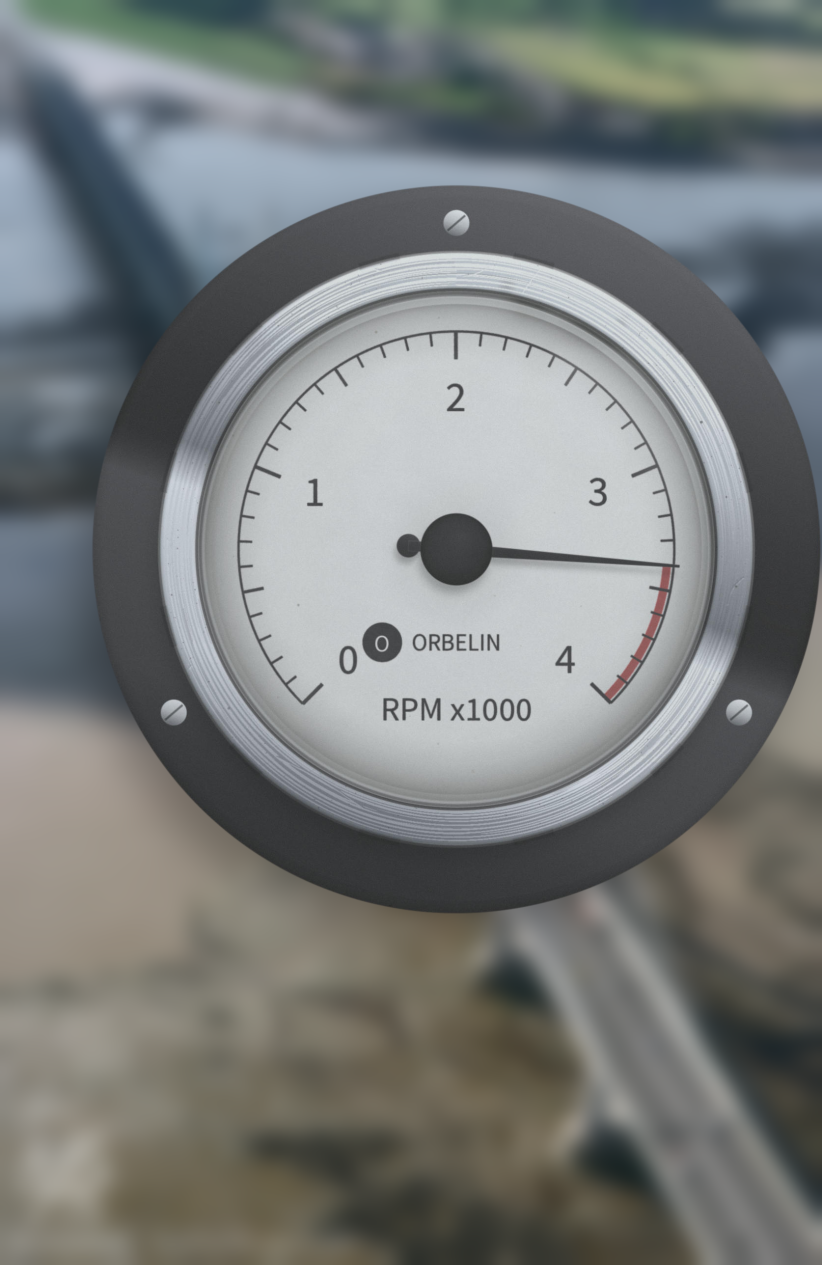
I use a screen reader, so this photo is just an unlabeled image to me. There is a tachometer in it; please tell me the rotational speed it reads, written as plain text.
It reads 3400 rpm
